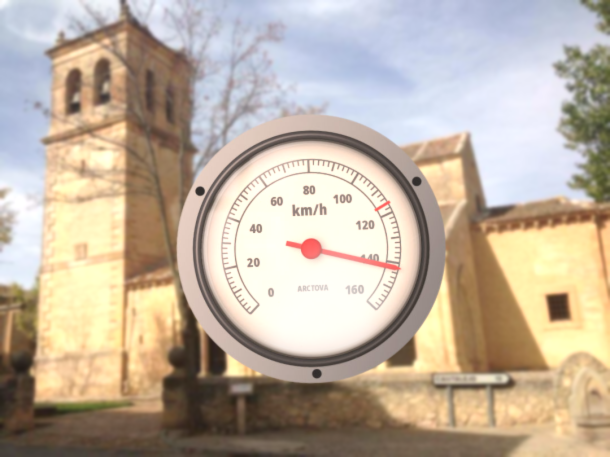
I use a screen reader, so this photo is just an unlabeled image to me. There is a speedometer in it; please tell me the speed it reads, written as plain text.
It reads 142 km/h
